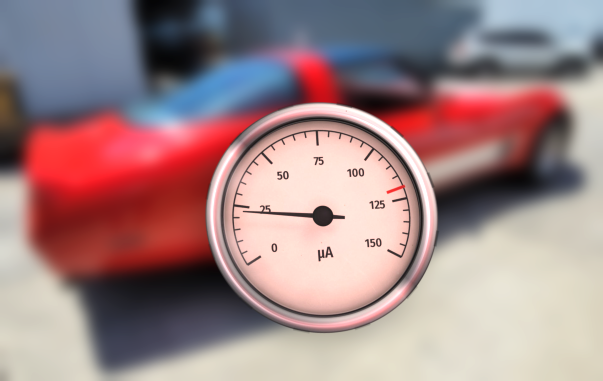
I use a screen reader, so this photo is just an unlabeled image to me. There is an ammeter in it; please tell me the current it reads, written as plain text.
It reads 22.5 µA
